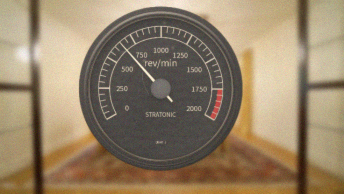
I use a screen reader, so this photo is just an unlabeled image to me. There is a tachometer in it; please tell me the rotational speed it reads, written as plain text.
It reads 650 rpm
